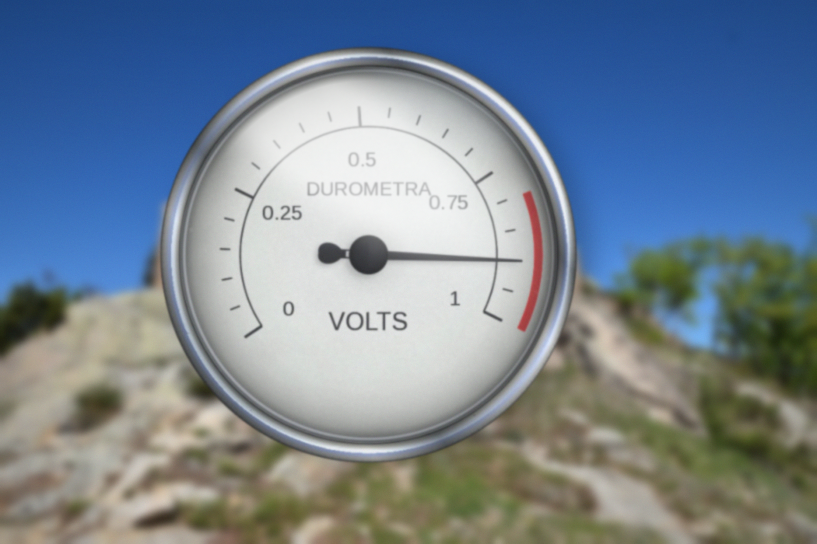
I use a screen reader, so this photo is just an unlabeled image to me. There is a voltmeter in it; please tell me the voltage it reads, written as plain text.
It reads 0.9 V
